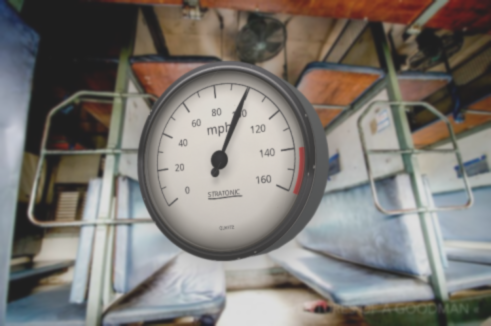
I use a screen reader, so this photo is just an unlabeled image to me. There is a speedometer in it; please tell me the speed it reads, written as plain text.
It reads 100 mph
